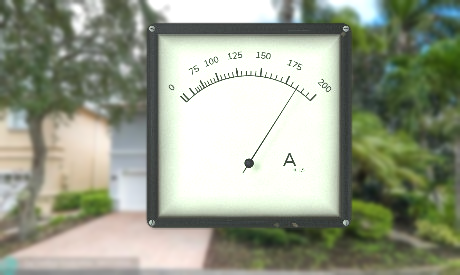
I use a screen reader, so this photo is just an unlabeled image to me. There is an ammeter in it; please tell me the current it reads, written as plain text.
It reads 185 A
